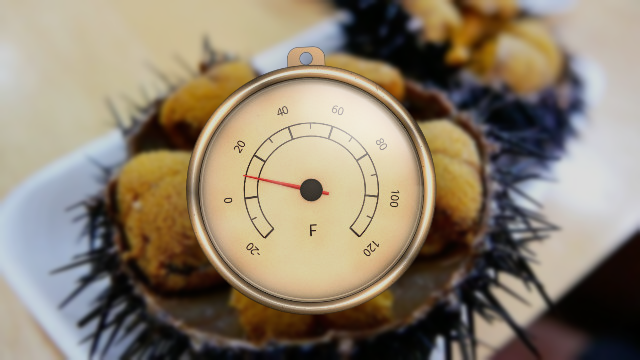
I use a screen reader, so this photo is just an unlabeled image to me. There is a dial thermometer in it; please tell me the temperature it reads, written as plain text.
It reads 10 °F
